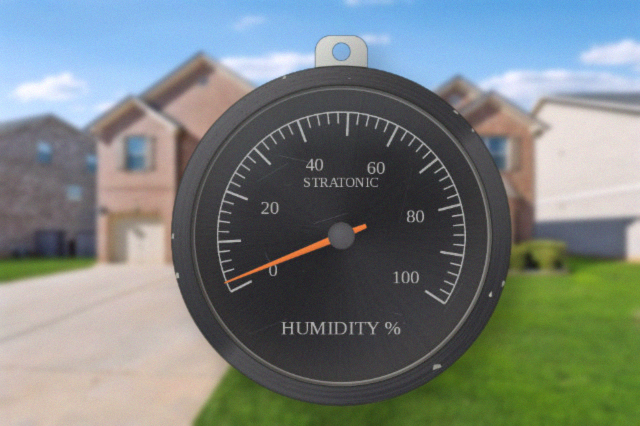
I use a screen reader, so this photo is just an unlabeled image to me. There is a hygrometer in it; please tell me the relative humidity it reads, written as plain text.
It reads 2 %
